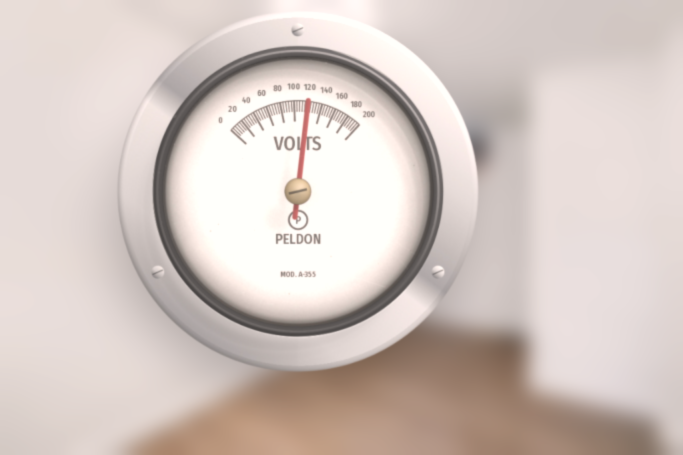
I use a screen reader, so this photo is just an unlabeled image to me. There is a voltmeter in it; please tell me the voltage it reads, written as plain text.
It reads 120 V
